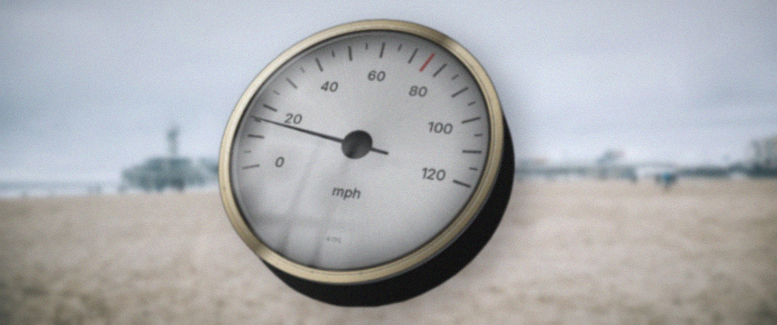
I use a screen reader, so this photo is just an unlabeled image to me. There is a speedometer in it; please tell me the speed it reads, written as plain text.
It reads 15 mph
